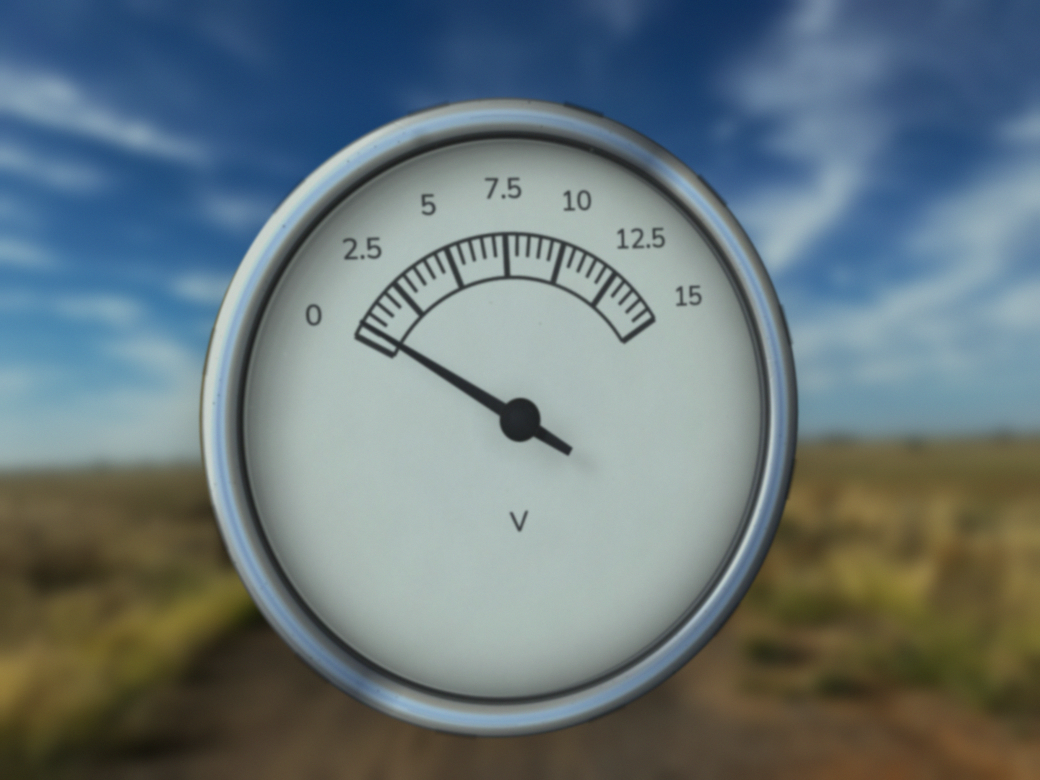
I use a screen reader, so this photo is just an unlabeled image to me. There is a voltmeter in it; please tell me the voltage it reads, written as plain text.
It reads 0.5 V
